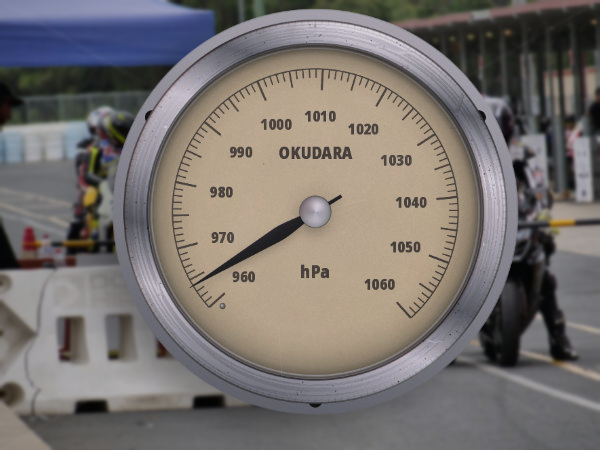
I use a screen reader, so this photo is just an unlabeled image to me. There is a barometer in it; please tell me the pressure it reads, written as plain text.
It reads 964 hPa
